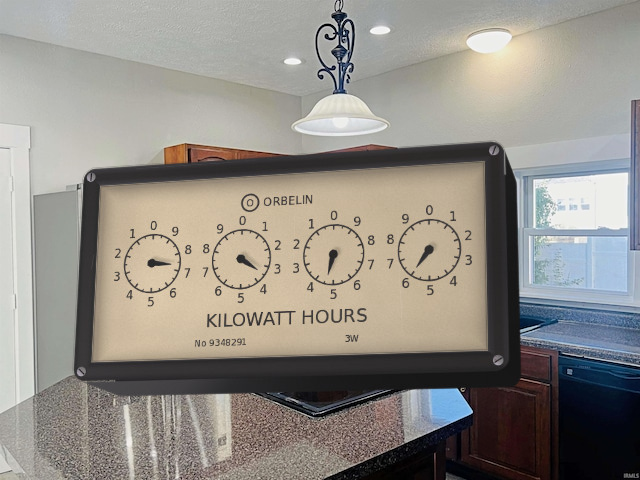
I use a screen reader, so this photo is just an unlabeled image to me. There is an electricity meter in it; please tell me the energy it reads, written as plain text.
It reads 7346 kWh
